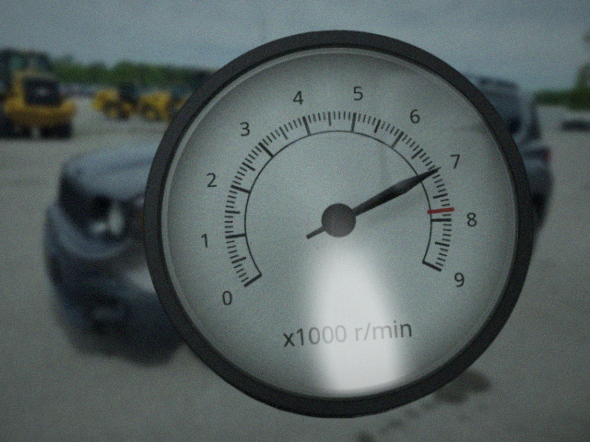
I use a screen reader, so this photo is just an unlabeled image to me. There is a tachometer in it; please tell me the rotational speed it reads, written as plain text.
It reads 7000 rpm
